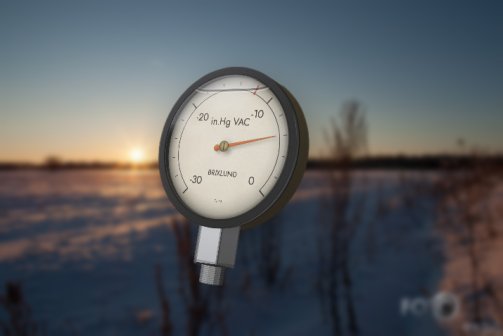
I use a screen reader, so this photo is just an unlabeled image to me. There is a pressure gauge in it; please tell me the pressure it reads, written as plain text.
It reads -6 inHg
